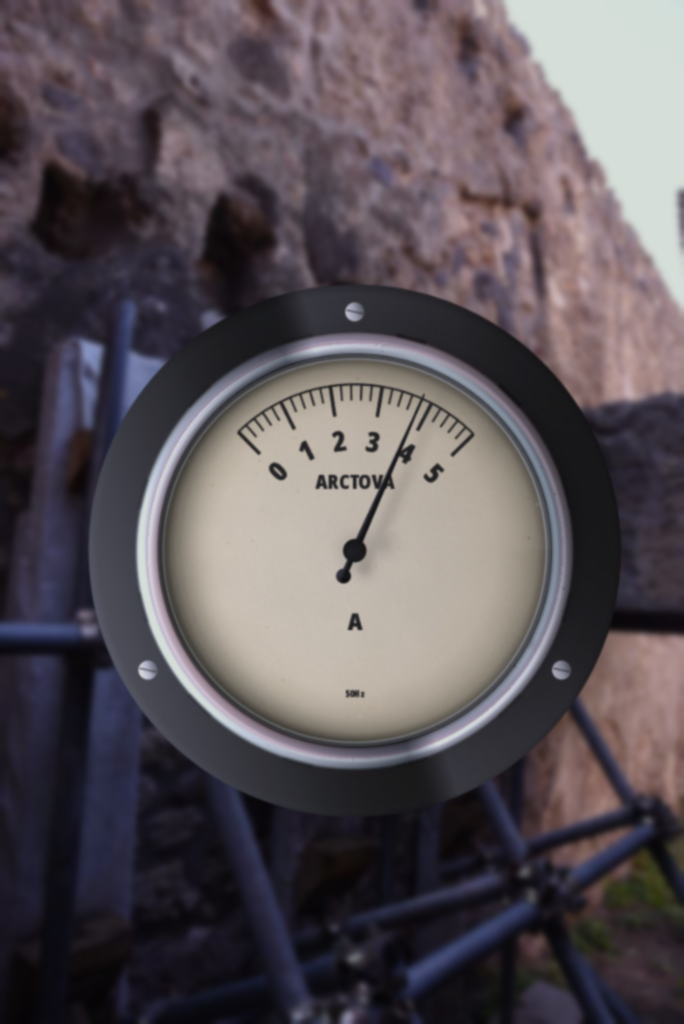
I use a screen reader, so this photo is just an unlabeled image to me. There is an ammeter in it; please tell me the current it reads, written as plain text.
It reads 3.8 A
